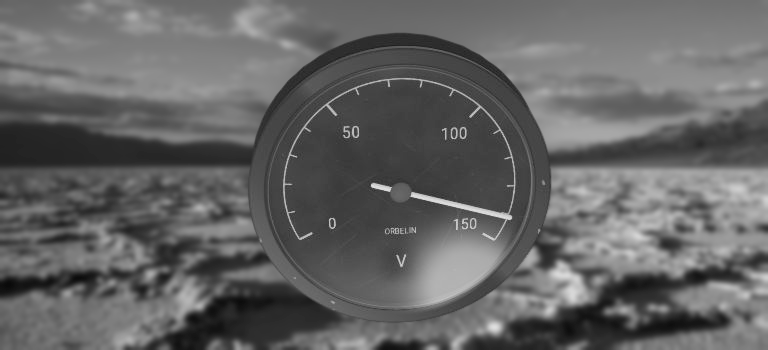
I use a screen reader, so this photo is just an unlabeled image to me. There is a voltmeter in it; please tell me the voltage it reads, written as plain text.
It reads 140 V
